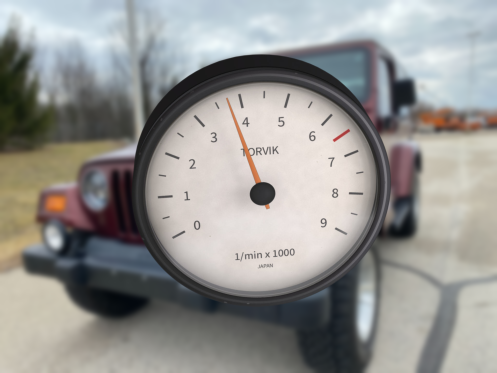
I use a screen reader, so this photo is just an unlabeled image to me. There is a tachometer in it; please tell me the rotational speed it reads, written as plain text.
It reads 3750 rpm
